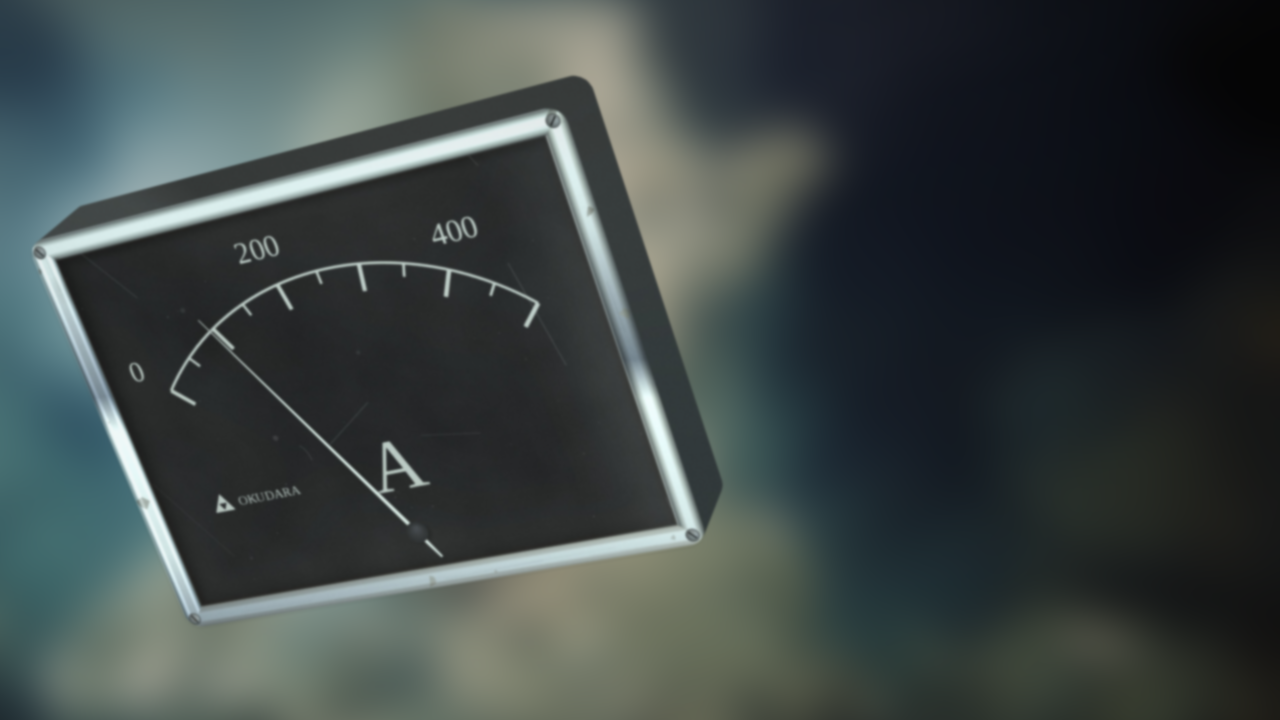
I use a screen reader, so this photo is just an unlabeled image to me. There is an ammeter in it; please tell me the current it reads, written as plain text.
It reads 100 A
